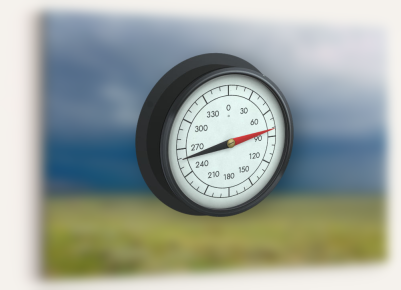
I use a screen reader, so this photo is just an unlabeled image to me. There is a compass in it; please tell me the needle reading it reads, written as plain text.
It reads 80 °
